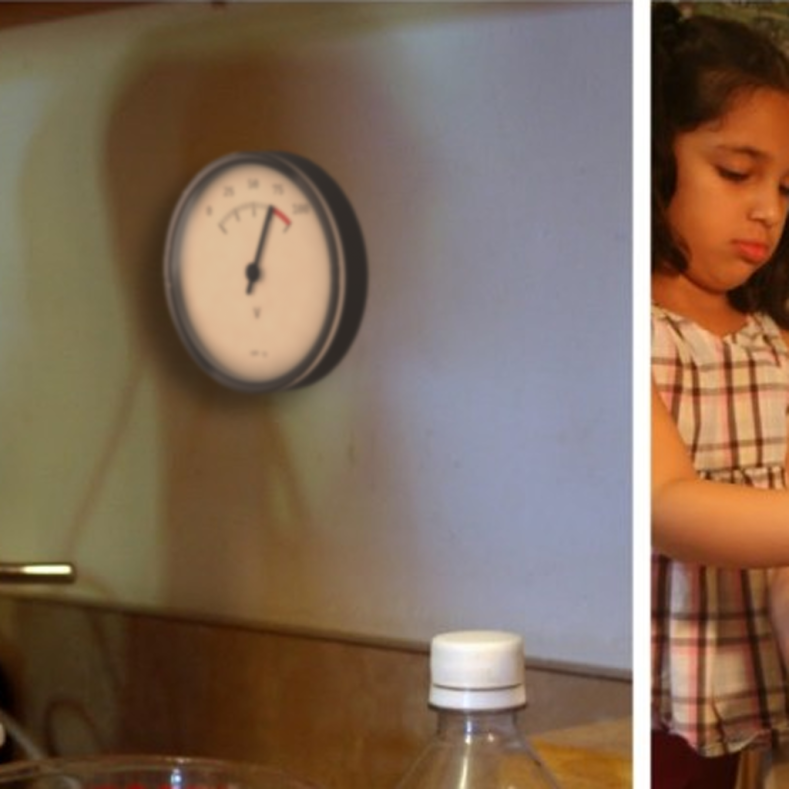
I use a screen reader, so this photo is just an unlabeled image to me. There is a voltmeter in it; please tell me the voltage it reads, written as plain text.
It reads 75 V
